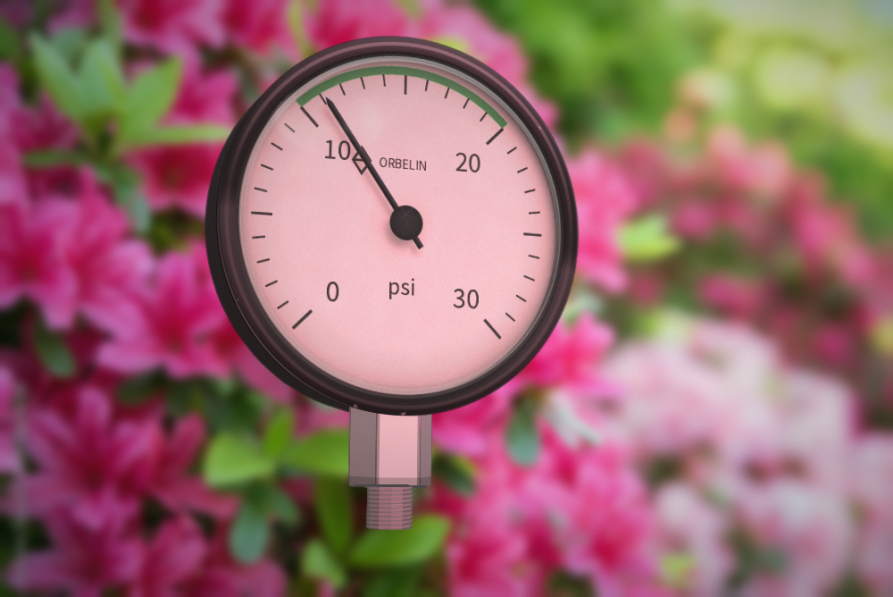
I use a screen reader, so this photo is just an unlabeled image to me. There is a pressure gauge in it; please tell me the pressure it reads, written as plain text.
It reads 11 psi
